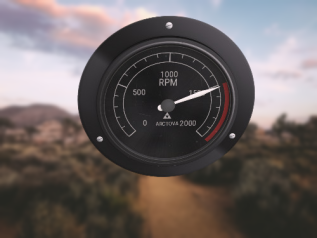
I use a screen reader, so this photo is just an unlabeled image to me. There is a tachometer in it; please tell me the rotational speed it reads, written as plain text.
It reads 1500 rpm
